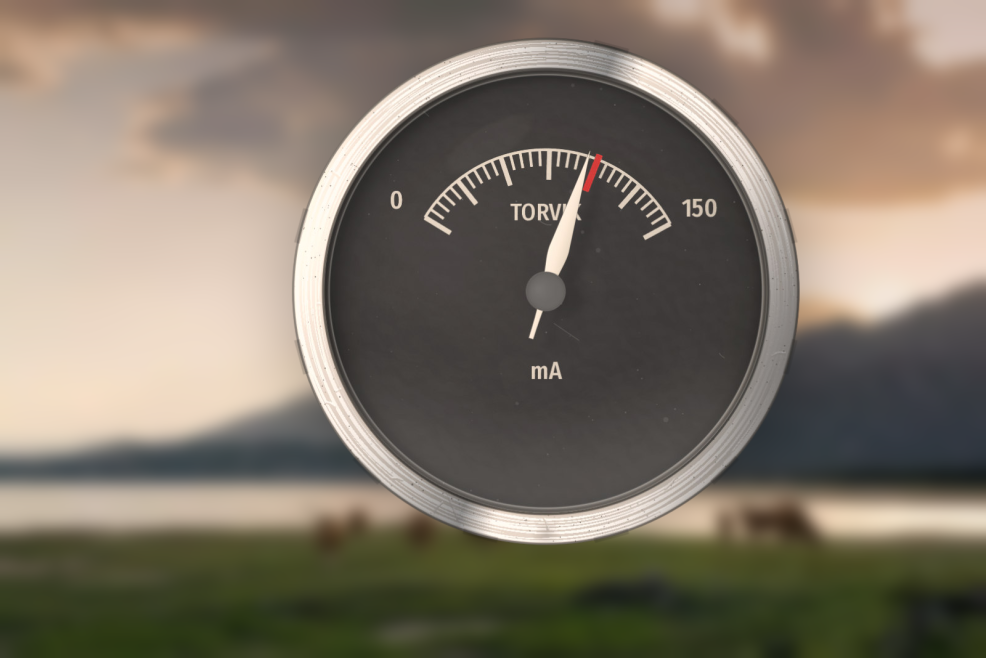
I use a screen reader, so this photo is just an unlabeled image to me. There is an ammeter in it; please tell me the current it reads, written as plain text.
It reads 95 mA
